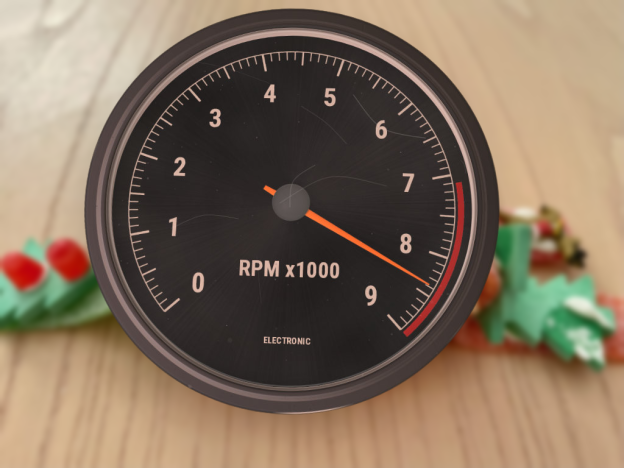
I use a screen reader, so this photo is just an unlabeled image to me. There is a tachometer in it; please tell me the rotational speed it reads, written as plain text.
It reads 8400 rpm
